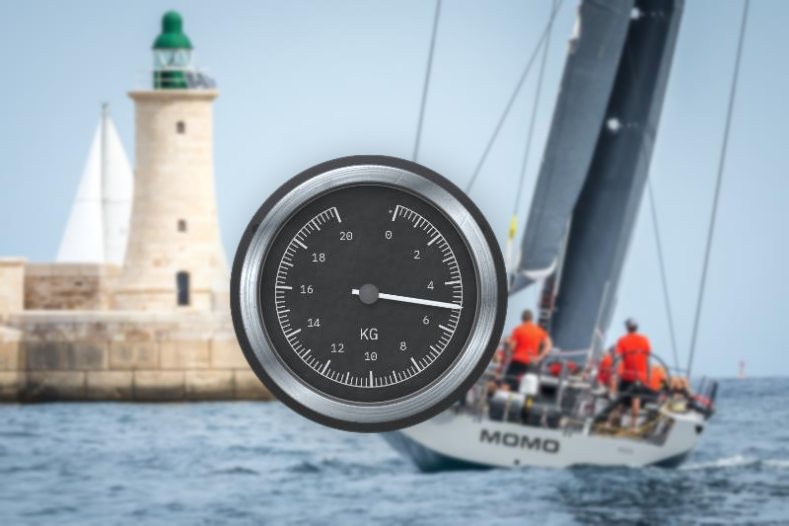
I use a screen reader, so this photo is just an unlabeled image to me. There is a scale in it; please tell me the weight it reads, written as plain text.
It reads 5 kg
